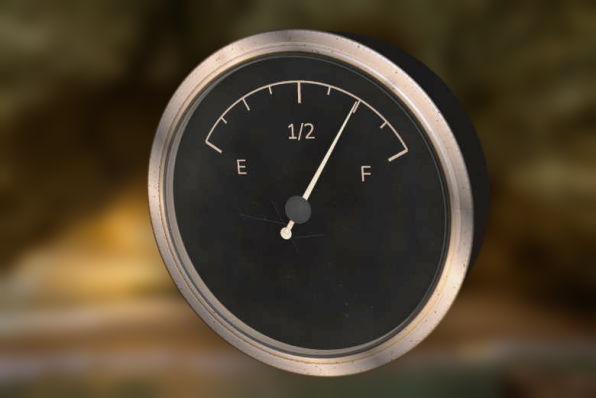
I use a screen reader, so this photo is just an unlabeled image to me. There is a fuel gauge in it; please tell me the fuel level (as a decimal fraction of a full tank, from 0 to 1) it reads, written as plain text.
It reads 0.75
